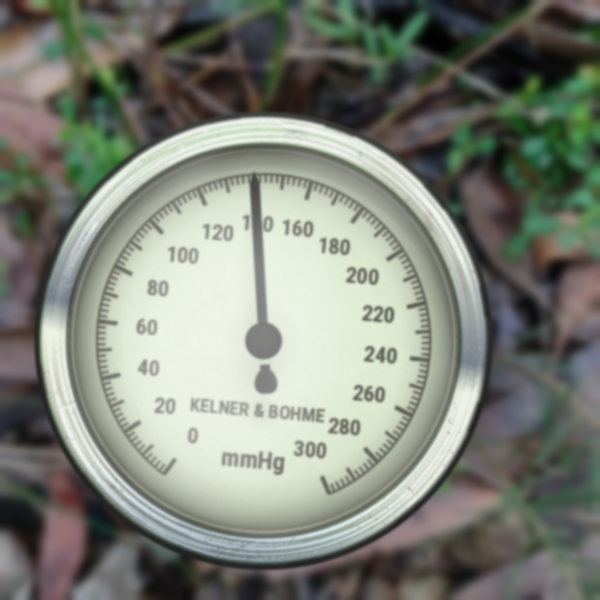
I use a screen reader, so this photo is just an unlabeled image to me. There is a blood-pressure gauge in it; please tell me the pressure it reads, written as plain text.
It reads 140 mmHg
